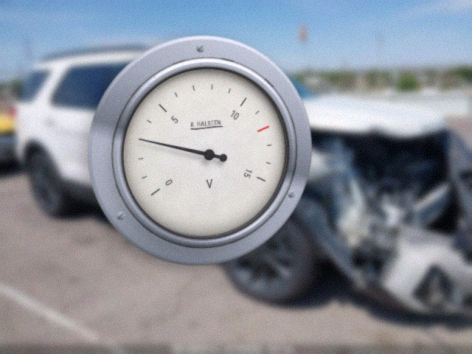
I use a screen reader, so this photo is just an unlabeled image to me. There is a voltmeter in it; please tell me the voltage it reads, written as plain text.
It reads 3 V
